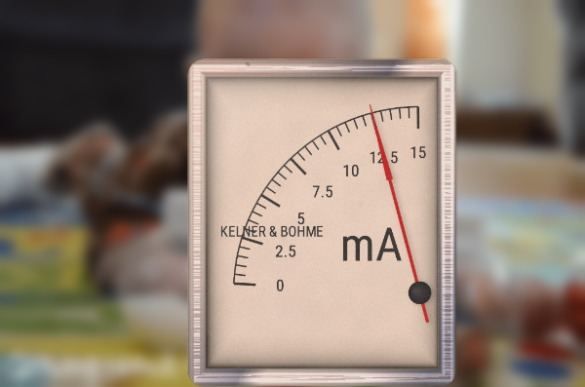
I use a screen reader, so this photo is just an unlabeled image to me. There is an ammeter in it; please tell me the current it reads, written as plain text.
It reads 12.5 mA
